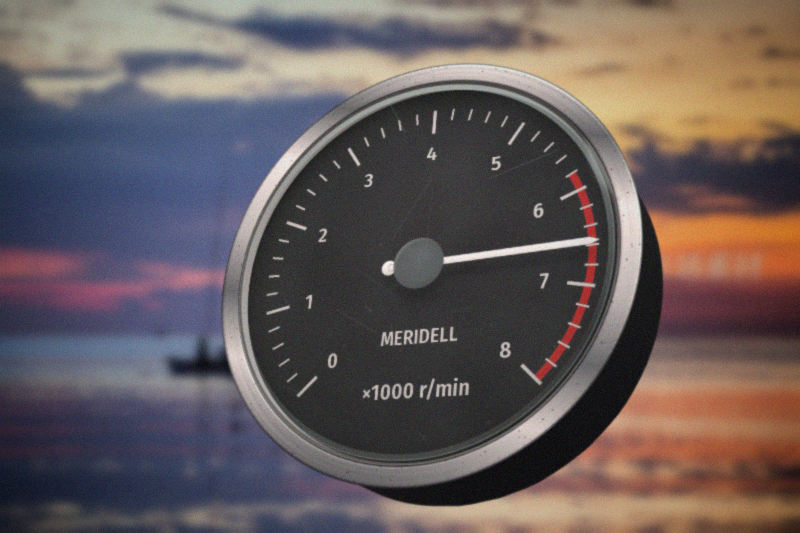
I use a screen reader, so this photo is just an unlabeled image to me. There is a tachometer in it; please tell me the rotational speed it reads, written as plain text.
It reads 6600 rpm
